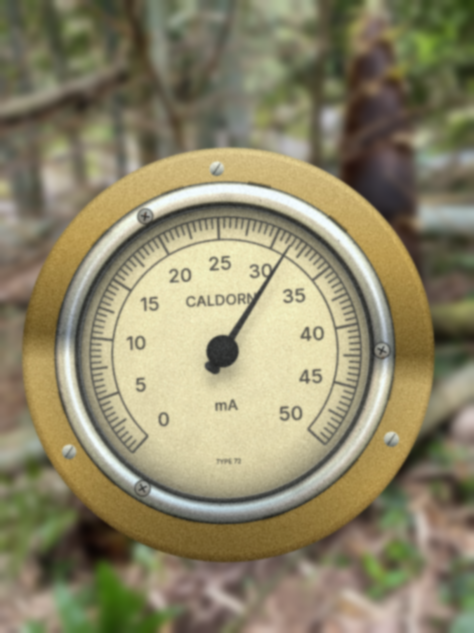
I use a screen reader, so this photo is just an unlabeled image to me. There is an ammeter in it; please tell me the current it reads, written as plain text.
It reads 31.5 mA
